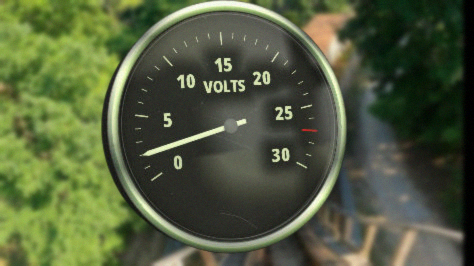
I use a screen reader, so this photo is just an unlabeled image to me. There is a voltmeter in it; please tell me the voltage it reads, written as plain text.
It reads 2 V
